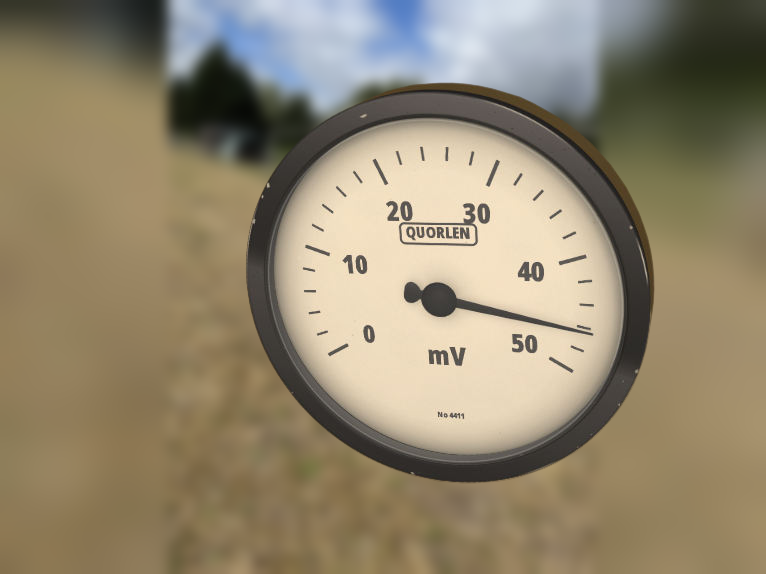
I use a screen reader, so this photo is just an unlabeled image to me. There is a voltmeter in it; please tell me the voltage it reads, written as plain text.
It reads 46 mV
